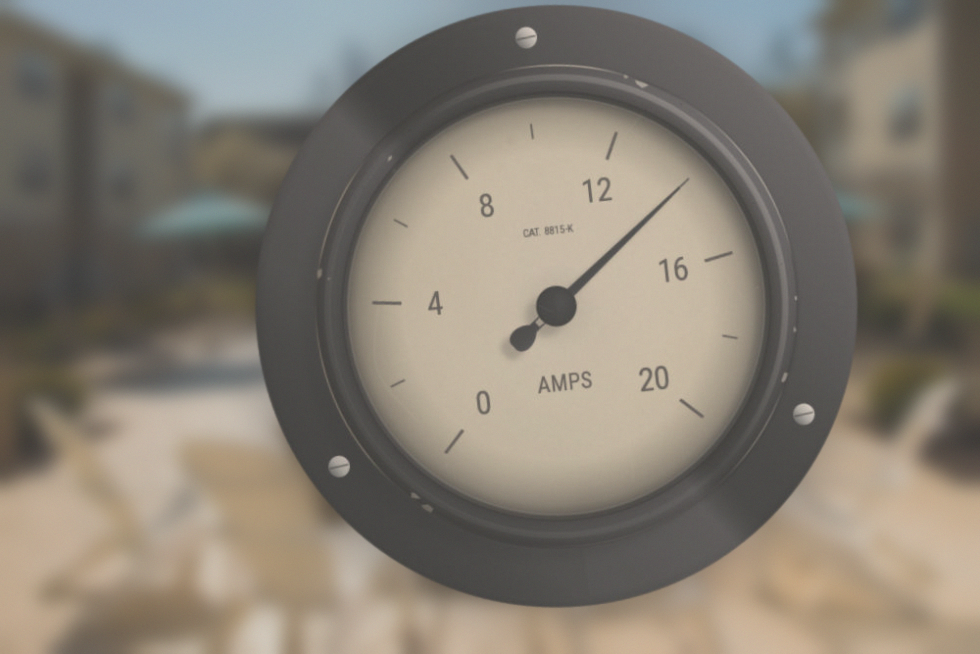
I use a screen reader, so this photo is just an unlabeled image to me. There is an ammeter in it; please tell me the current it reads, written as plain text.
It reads 14 A
